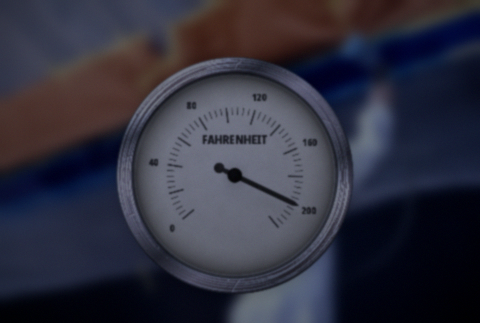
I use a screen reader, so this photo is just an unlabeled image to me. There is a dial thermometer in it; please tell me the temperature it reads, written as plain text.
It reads 200 °F
